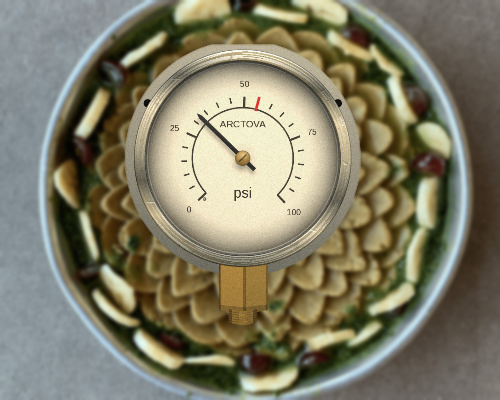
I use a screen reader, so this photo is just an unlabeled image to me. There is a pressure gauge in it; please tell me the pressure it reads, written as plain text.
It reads 32.5 psi
